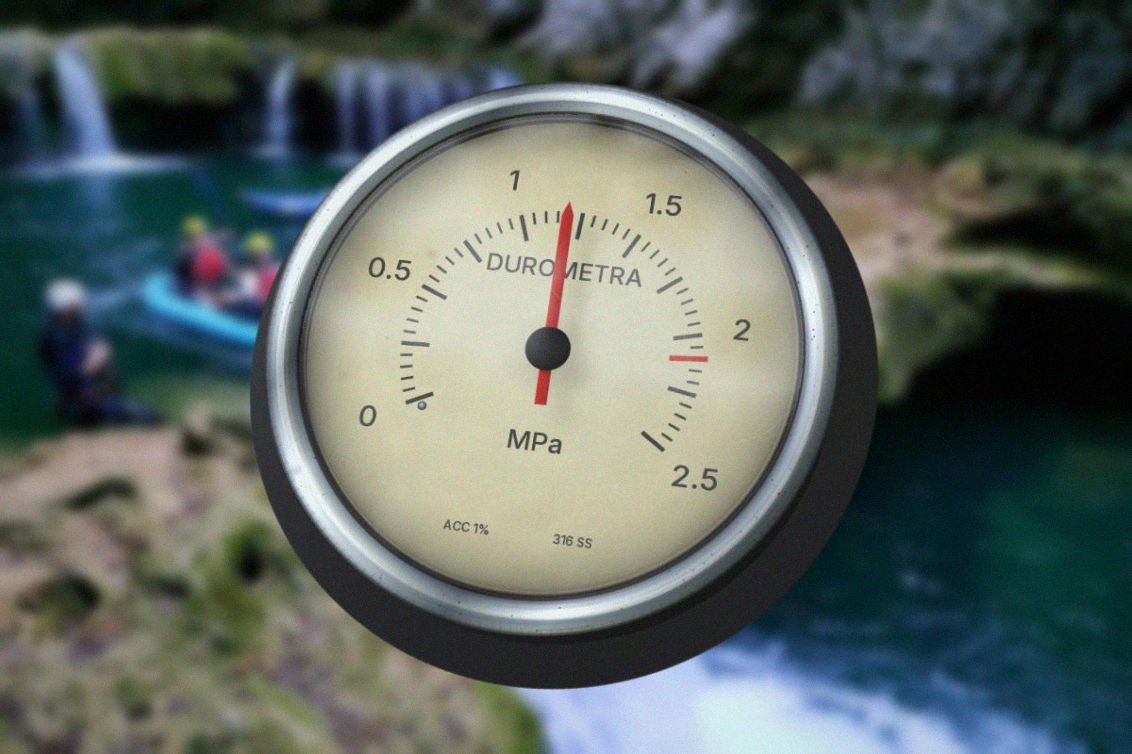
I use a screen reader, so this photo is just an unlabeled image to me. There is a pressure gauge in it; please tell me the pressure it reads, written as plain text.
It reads 1.2 MPa
